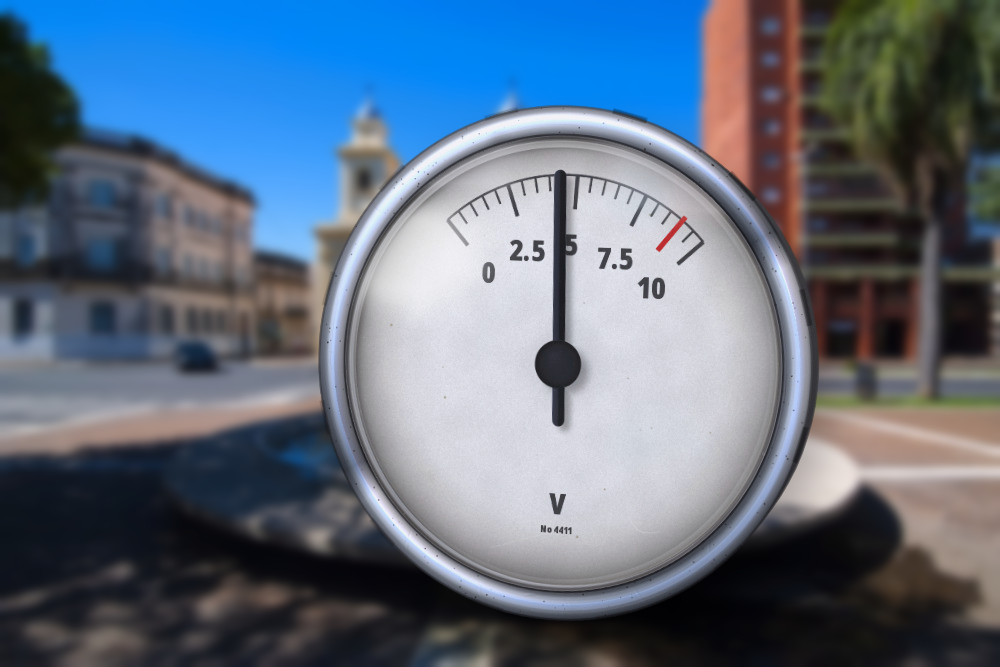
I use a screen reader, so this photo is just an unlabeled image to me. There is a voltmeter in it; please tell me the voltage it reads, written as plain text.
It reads 4.5 V
